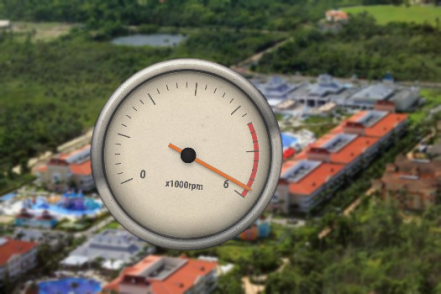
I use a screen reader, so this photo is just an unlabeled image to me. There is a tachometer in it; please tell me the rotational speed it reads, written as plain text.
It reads 5800 rpm
